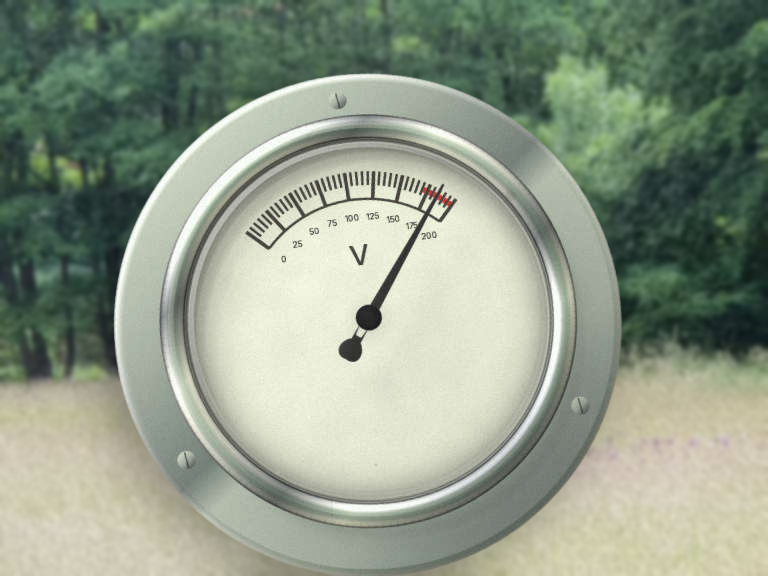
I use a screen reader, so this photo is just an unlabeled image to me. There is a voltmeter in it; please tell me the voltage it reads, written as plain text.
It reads 185 V
